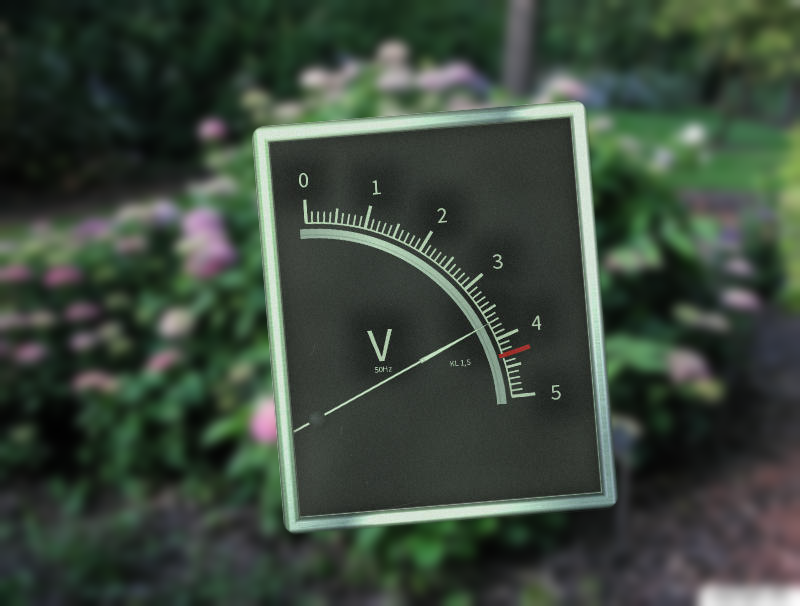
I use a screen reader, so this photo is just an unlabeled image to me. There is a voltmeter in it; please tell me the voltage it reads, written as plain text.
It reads 3.7 V
